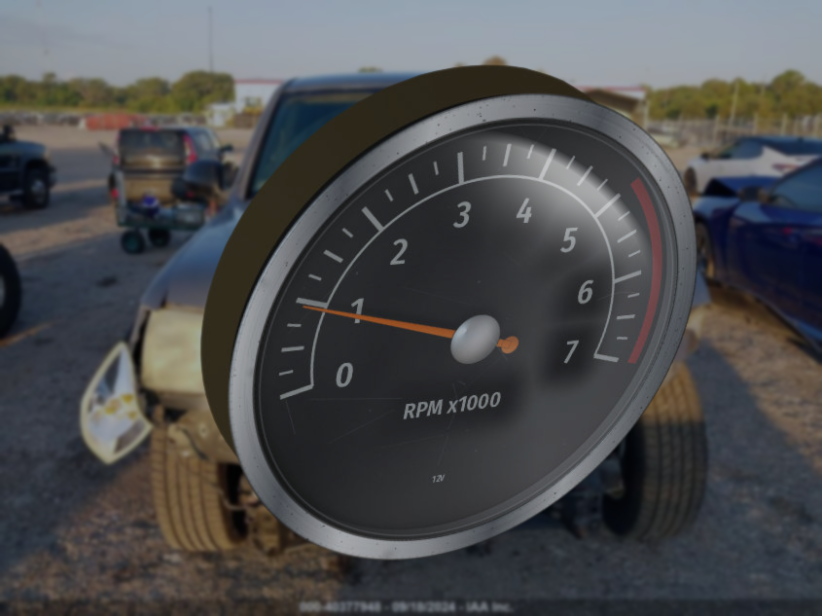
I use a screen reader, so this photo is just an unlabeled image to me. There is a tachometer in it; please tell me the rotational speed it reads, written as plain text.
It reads 1000 rpm
